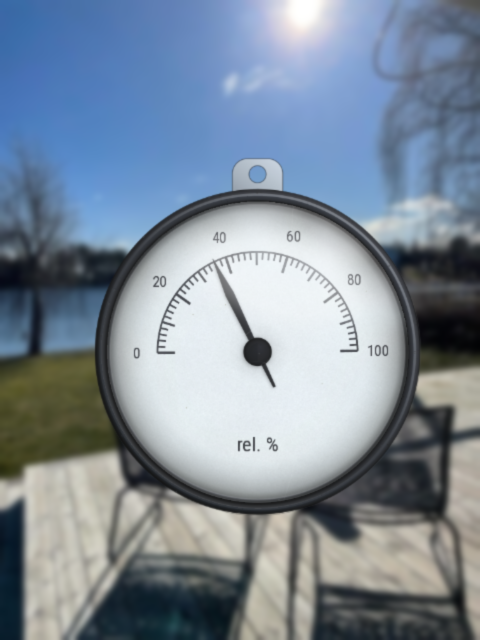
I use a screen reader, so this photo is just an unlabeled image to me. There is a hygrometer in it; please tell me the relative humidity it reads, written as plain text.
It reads 36 %
